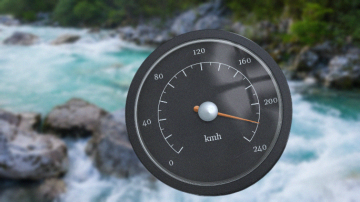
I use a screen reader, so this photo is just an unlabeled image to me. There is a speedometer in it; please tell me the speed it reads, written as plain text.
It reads 220 km/h
